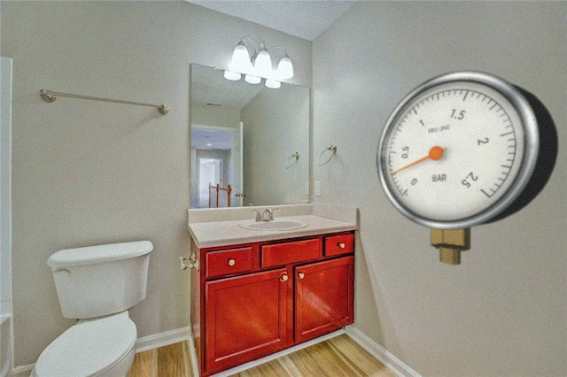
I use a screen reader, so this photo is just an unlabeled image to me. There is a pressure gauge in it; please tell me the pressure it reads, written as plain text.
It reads 0.25 bar
